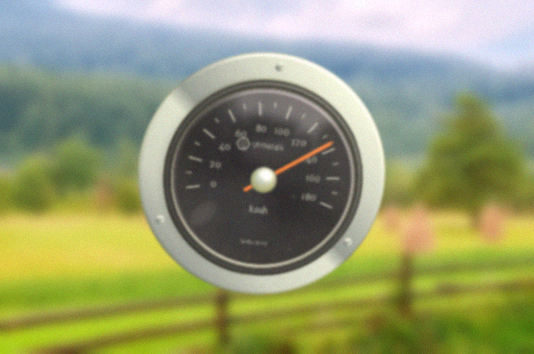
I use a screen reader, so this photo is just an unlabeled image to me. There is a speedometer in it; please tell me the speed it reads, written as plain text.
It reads 135 km/h
